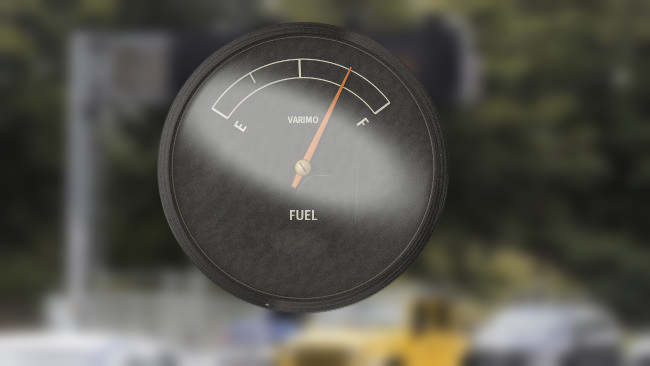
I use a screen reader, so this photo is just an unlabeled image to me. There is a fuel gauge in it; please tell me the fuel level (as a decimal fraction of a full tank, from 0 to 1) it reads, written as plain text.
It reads 0.75
